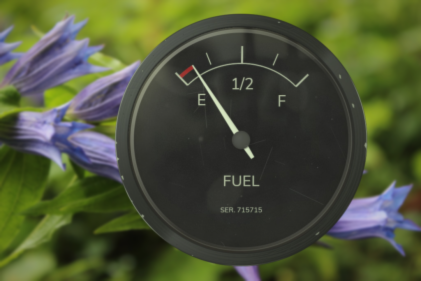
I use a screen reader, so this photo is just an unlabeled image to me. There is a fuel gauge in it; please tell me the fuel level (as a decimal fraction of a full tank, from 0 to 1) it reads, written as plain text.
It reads 0.125
